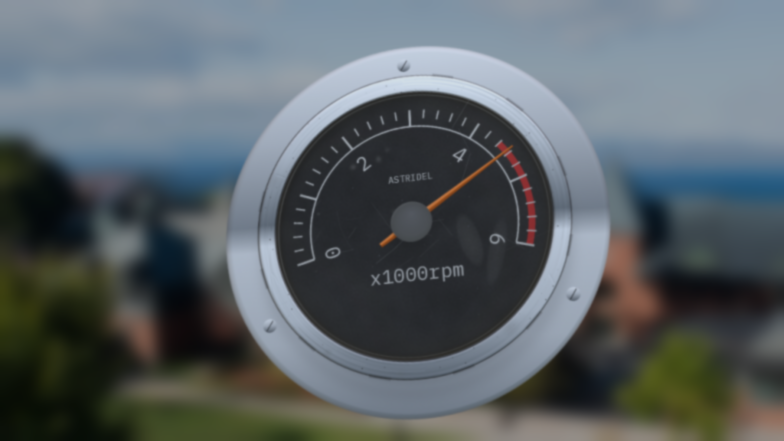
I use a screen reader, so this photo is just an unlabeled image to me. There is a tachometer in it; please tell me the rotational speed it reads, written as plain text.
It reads 4600 rpm
